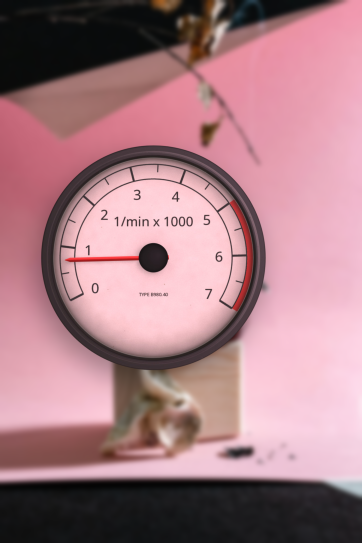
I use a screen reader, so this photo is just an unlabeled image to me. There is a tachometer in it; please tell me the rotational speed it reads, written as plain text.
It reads 750 rpm
